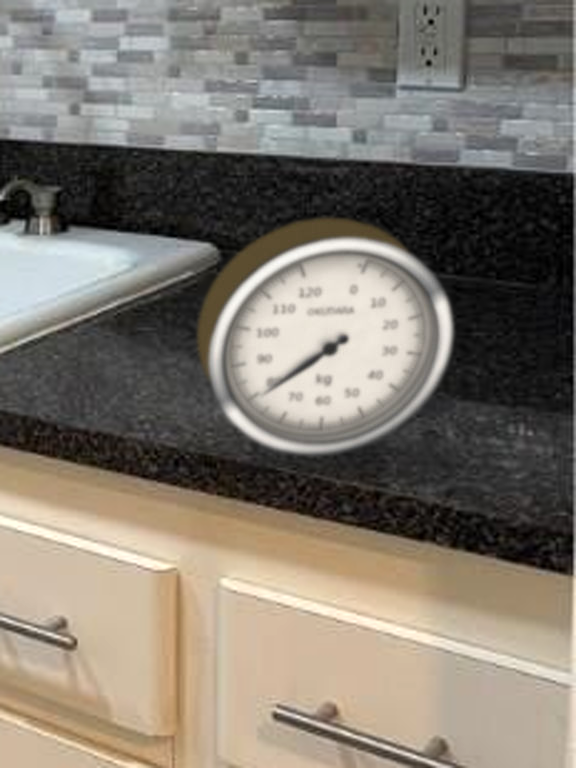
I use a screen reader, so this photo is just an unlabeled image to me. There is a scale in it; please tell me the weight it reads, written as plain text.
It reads 80 kg
